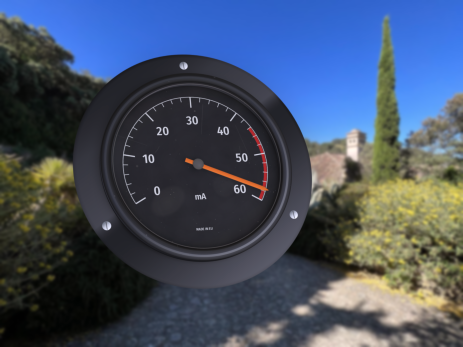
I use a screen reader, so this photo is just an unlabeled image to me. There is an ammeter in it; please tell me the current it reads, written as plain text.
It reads 58 mA
